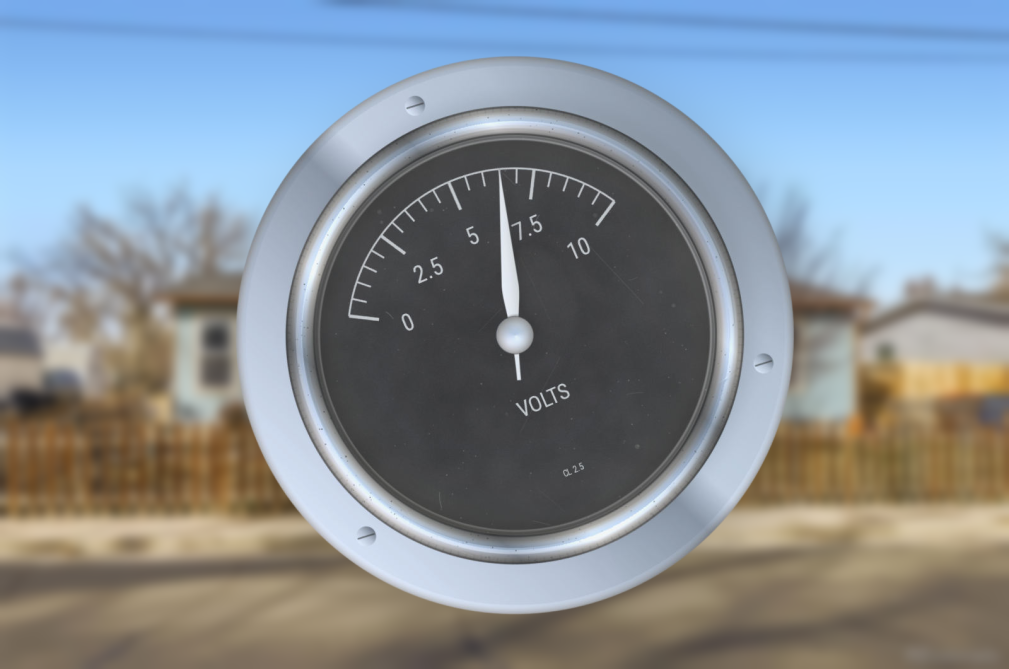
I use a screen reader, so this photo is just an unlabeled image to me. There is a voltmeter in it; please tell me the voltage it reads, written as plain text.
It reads 6.5 V
